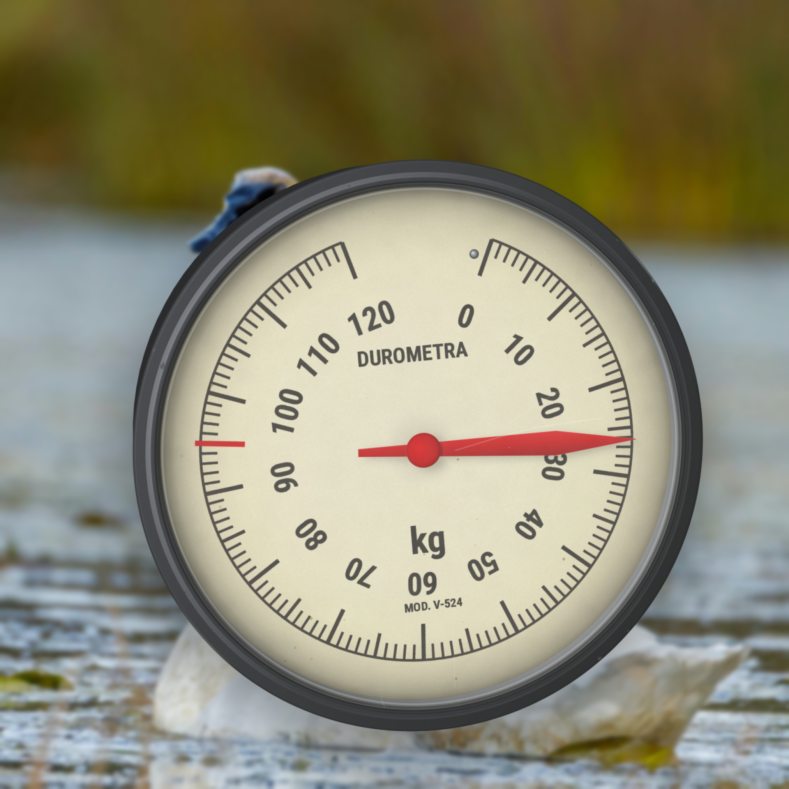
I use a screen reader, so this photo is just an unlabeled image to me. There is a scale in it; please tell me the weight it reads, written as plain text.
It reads 26 kg
